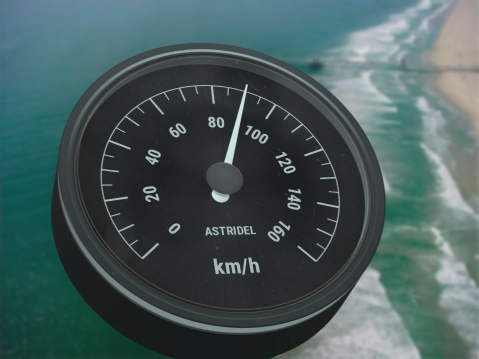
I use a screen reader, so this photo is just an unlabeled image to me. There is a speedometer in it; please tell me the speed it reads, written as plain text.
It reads 90 km/h
